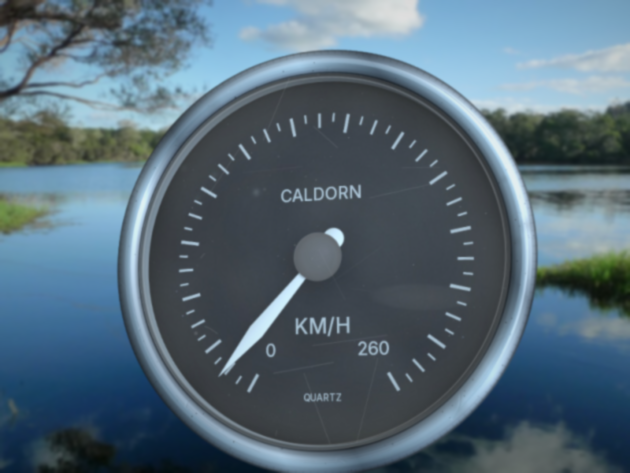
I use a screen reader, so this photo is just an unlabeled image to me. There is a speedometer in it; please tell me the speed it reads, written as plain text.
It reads 10 km/h
